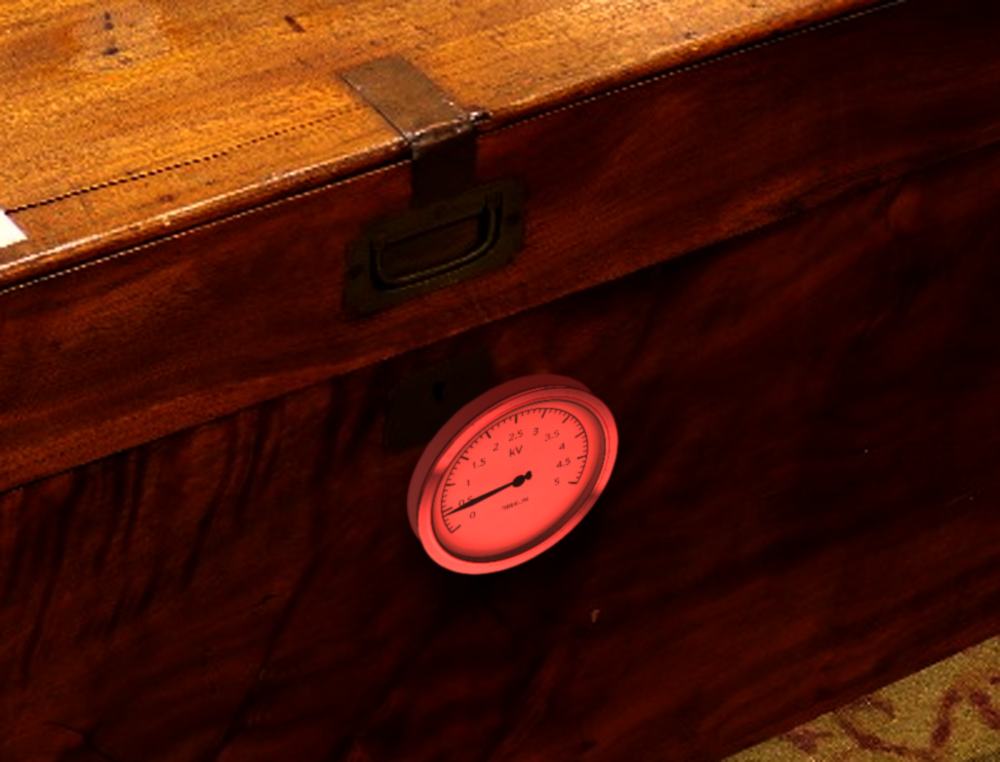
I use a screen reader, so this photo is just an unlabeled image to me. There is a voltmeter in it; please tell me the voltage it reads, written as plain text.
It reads 0.5 kV
